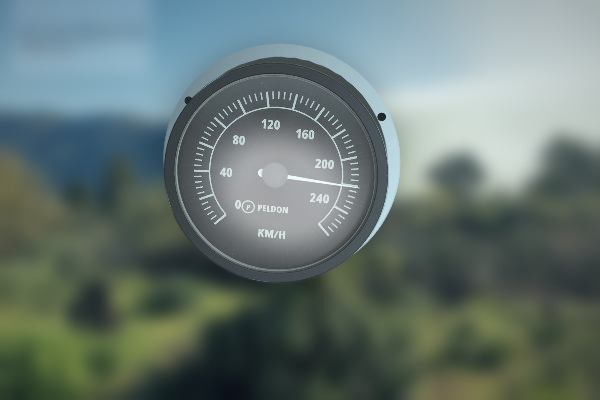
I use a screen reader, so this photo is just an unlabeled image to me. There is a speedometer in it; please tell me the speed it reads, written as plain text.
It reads 220 km/h
